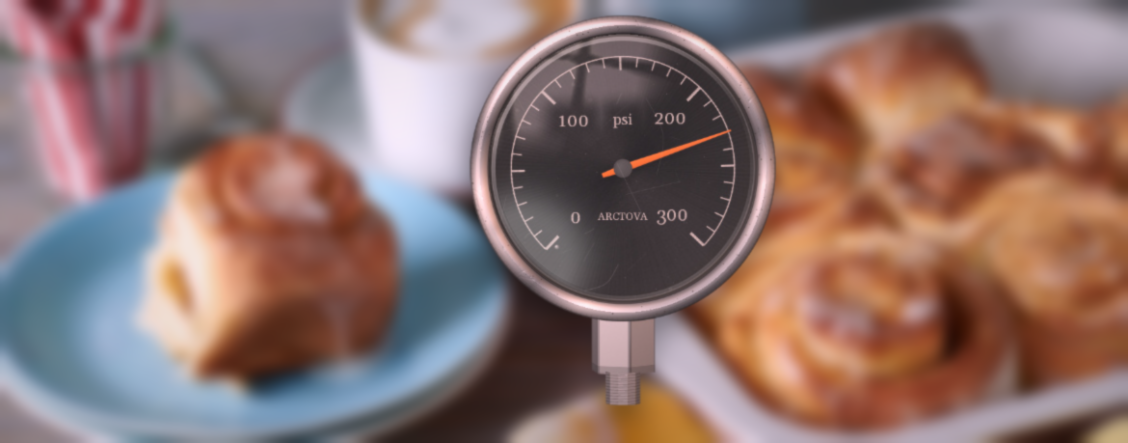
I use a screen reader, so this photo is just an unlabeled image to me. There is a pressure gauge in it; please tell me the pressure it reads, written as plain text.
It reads 230 psi
